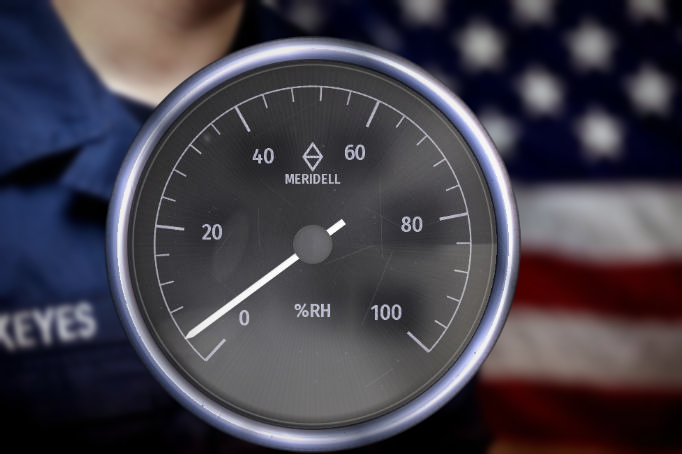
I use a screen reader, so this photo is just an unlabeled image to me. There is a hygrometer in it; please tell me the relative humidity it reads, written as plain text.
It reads 4 %
